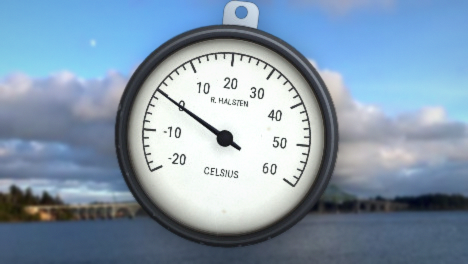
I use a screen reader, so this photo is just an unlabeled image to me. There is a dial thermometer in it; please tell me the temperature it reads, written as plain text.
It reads 0 °C
